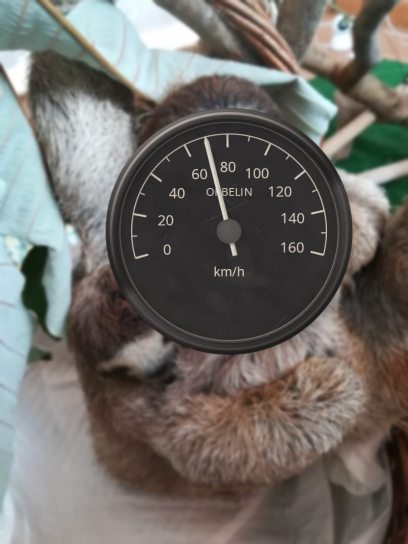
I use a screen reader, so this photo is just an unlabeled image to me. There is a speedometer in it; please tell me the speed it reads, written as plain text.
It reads 70 km/h
